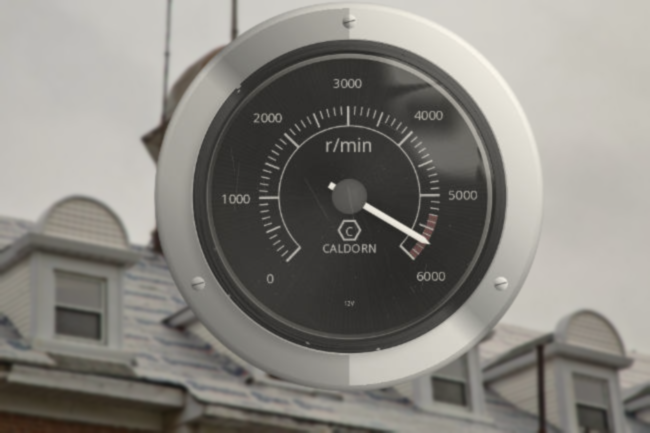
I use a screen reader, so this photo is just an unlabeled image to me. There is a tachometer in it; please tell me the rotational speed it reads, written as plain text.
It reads 5700 rpm
